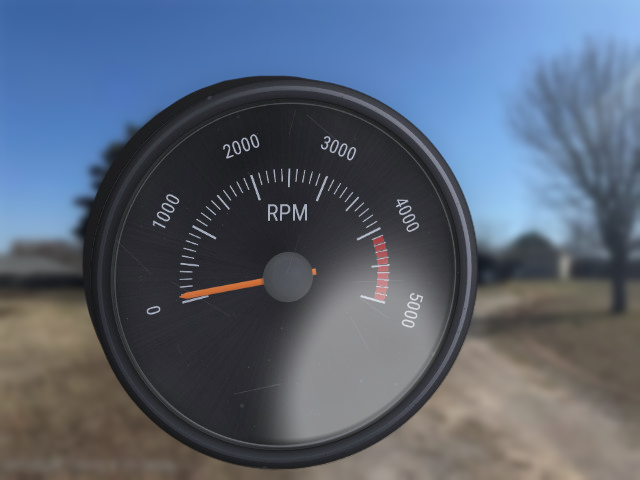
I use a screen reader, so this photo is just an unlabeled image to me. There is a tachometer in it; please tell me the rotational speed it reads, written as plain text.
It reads 100 rpm
